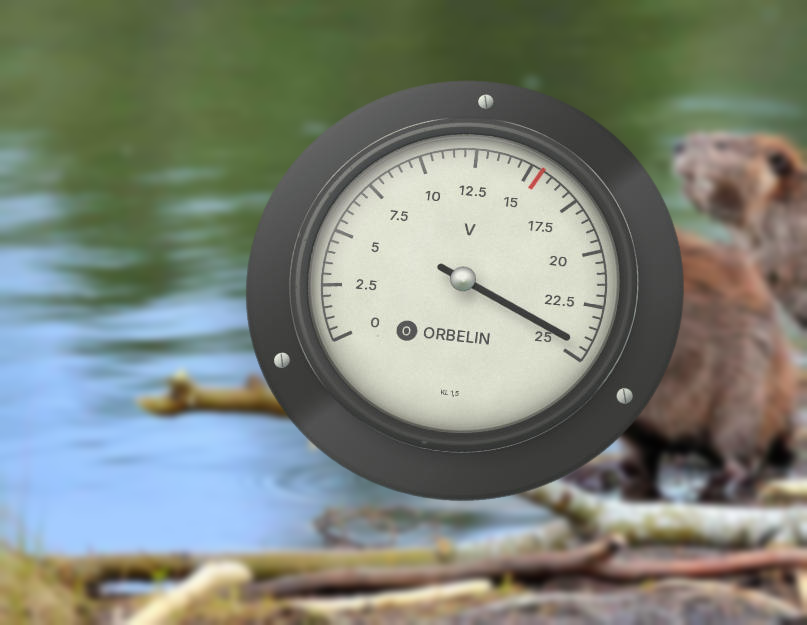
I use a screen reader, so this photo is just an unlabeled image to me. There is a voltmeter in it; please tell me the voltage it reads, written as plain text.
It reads 24.5 V
